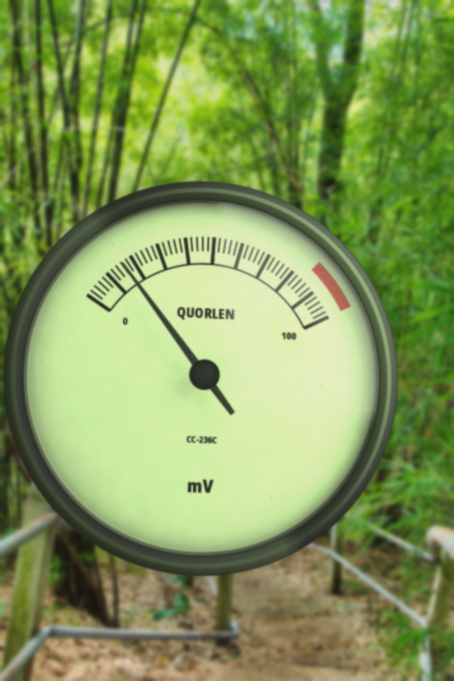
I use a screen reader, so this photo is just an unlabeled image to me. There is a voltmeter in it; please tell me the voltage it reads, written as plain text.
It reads 16 mV
